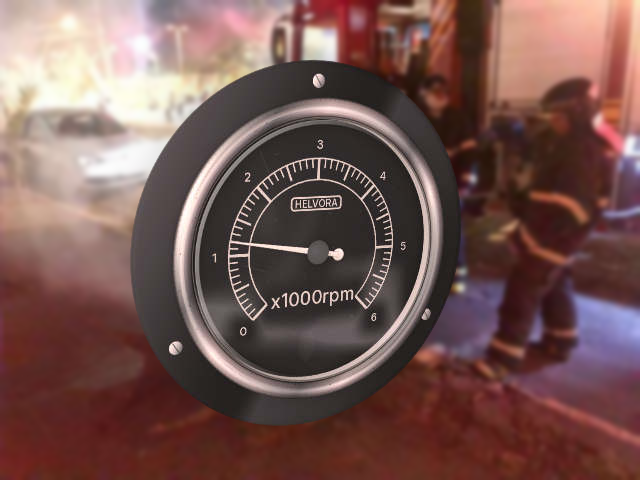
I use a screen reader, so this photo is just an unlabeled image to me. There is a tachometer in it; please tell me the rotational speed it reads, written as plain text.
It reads 1200 rpm
